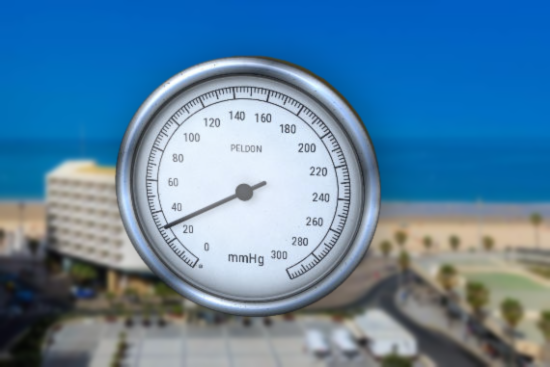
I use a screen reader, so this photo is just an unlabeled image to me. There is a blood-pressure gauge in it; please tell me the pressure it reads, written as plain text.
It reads 30 mmHg
